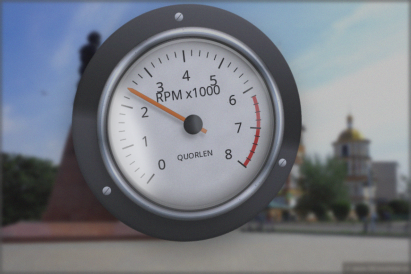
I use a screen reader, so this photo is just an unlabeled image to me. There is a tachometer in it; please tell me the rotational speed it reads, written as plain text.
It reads 2400 rpm
